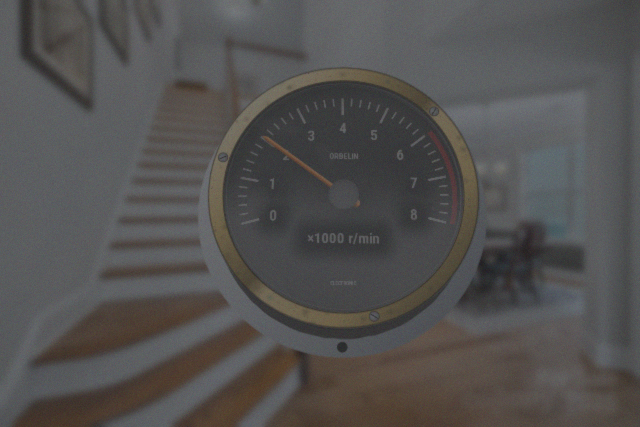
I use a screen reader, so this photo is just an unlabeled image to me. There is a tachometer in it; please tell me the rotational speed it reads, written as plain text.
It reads 2000 rpm
